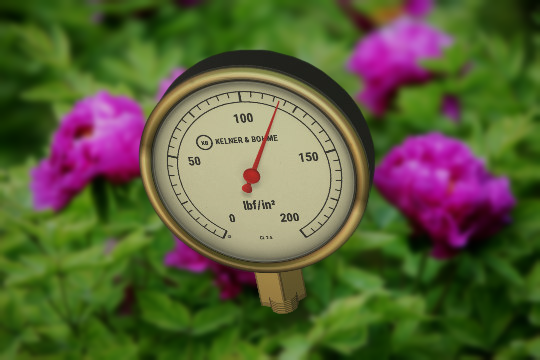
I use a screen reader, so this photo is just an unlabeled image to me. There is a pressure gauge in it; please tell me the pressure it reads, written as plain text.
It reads 117.5 psi
